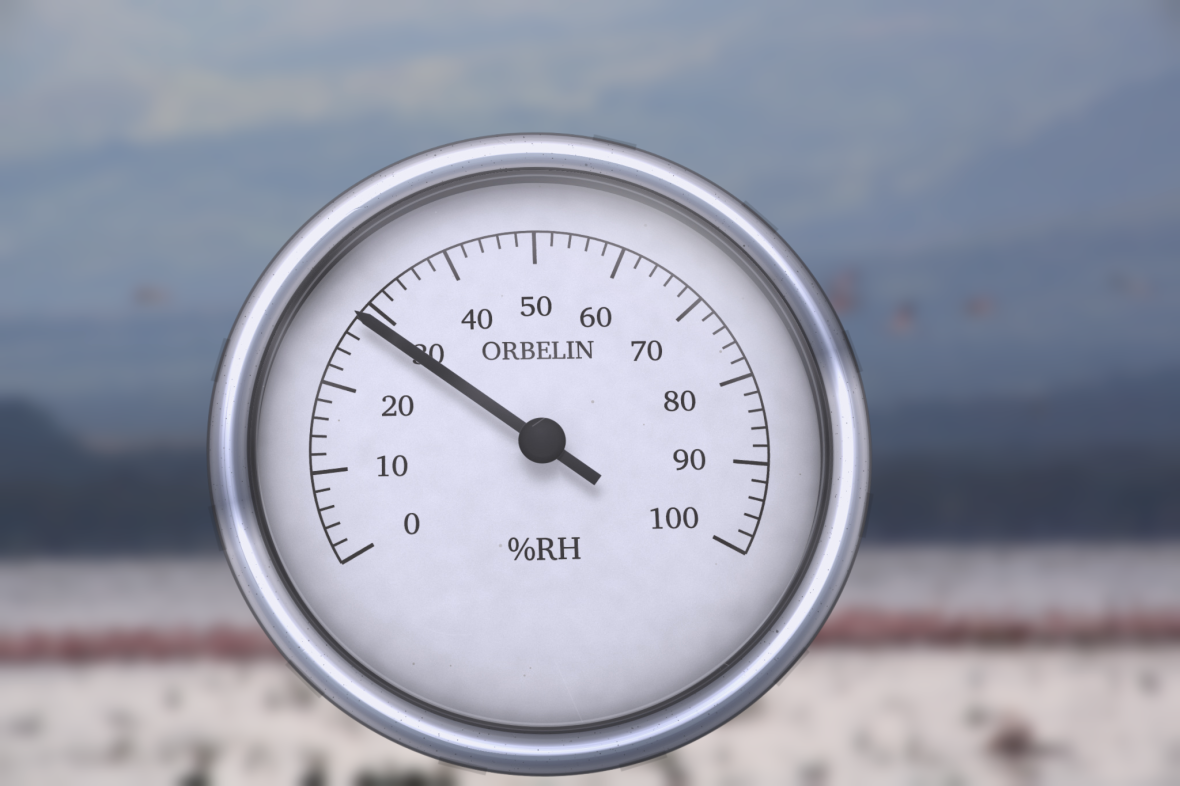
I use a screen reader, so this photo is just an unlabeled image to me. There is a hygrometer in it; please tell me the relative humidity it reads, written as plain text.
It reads 28 %
